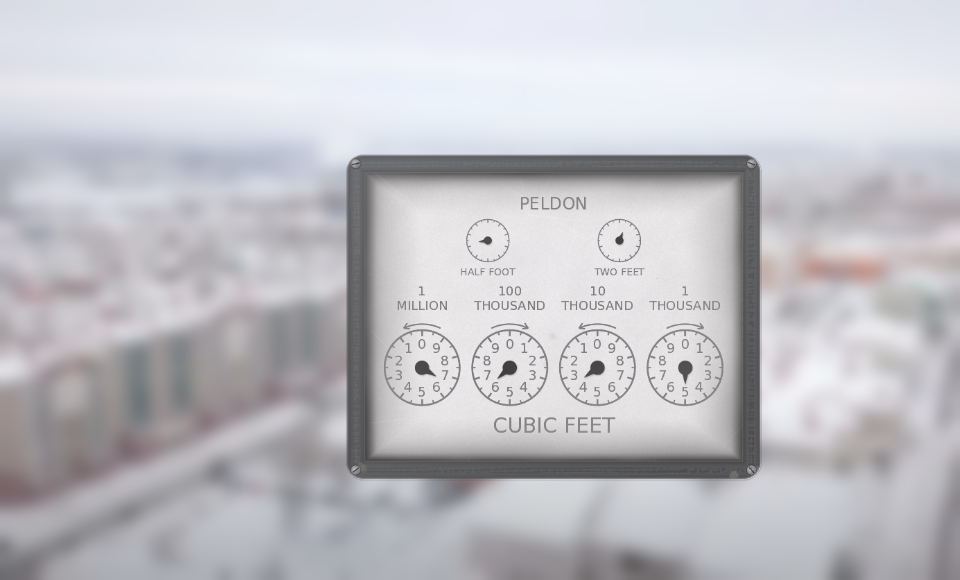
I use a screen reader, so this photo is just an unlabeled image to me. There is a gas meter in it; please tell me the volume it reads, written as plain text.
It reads 663500 ft³
